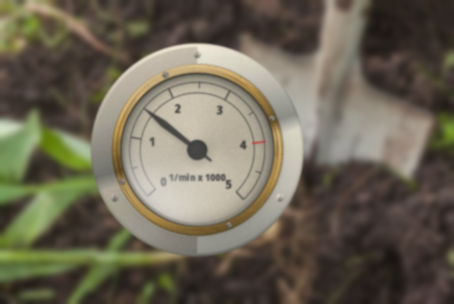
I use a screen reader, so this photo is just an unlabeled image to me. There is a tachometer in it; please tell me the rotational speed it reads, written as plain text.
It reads 1500 rpm
